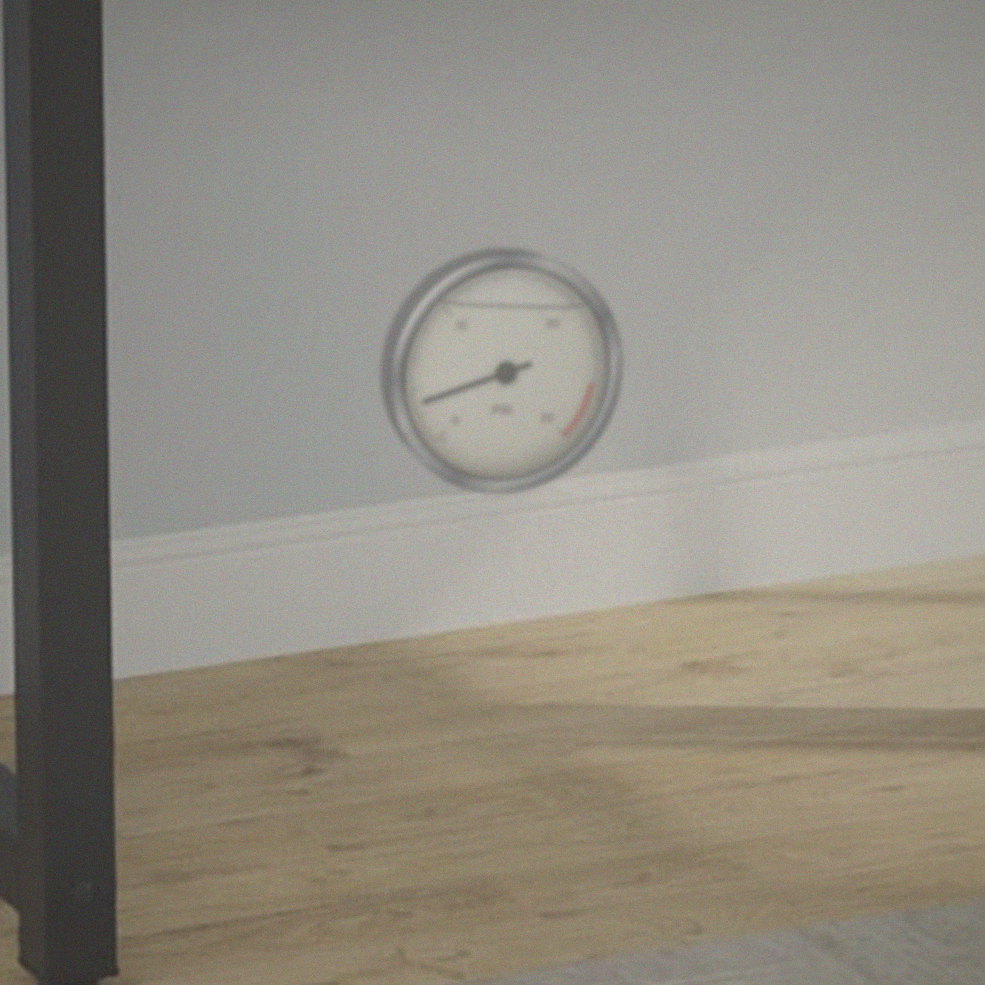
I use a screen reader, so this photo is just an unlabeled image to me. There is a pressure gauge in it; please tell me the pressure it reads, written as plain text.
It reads 3 psi
